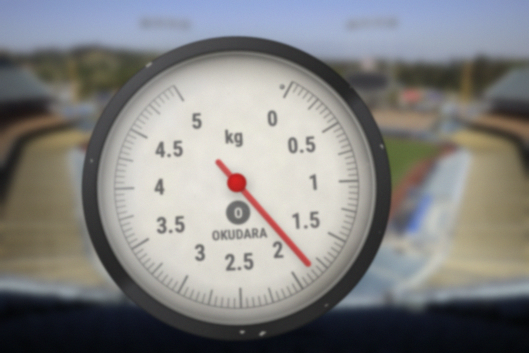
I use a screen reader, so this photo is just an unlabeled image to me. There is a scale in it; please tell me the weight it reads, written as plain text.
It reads 1.85 kg
